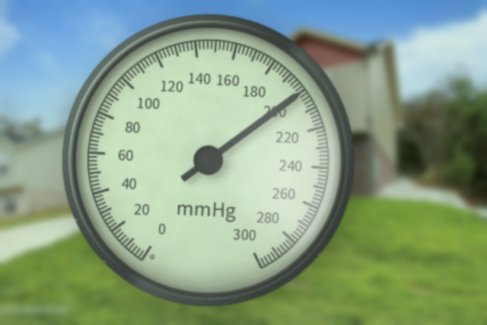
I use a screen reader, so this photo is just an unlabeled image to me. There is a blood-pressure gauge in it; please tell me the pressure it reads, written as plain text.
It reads 200 mmHg
